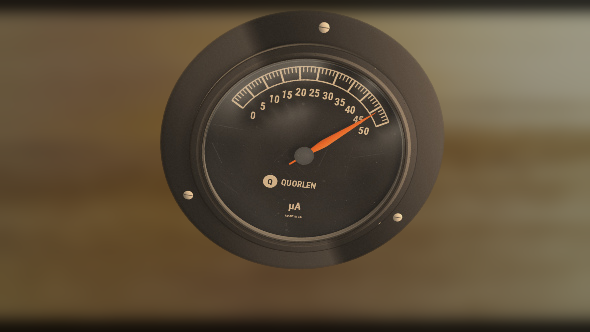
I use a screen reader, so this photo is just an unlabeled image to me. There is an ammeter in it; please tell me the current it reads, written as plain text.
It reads 45 µA
